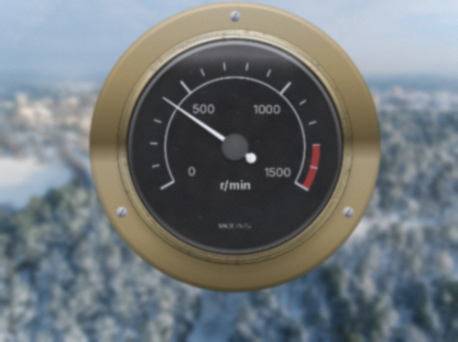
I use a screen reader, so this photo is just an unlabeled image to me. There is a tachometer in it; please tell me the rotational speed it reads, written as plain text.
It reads 400 rpm
